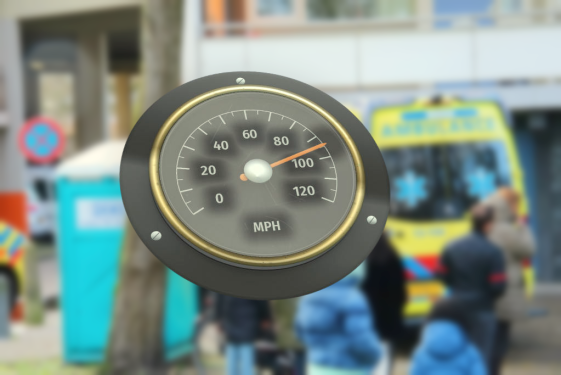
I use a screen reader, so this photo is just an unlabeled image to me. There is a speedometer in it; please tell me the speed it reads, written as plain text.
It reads 95 mph
